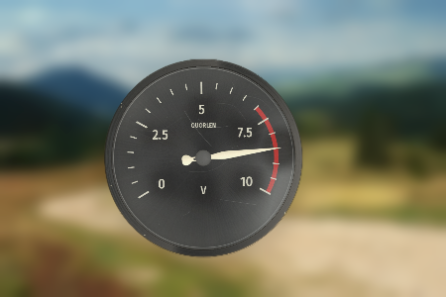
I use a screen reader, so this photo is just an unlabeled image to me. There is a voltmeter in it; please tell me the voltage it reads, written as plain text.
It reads 8.5 V
